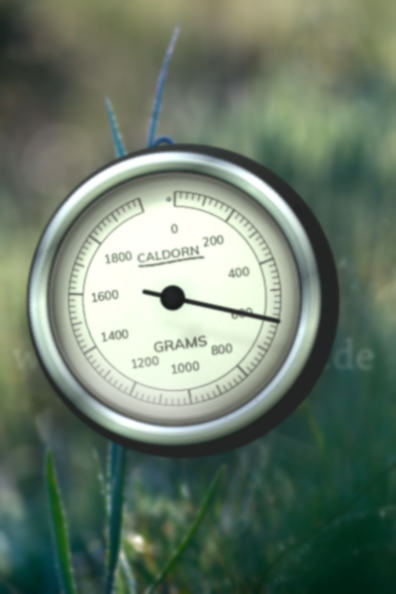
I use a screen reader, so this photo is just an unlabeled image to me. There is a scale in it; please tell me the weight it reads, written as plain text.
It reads 600 g
